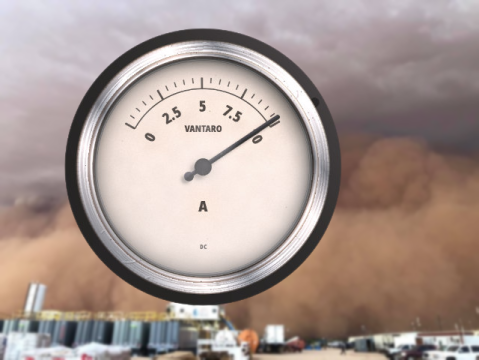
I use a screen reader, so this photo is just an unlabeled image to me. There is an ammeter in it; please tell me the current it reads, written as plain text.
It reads 9.75 A
